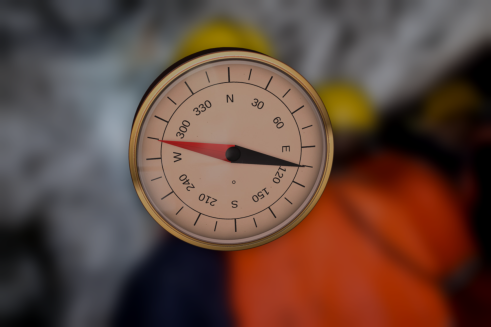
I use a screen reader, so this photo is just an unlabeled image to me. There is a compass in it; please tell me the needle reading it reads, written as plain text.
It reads 285 °
